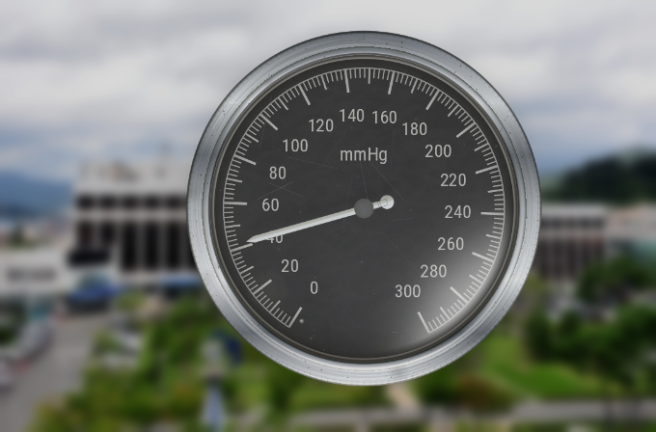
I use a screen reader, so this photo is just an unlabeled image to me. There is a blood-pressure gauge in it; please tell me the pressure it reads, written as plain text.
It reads 42 mmHg
